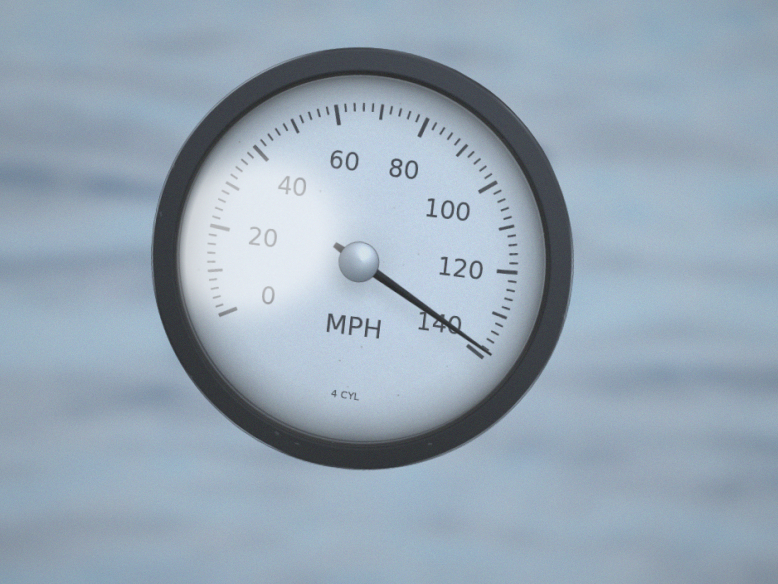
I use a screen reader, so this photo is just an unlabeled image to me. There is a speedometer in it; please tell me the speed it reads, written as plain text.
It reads 138 mph
